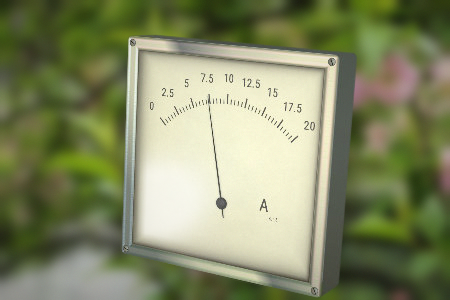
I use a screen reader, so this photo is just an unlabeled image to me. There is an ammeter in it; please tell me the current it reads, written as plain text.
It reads 7.5 A
